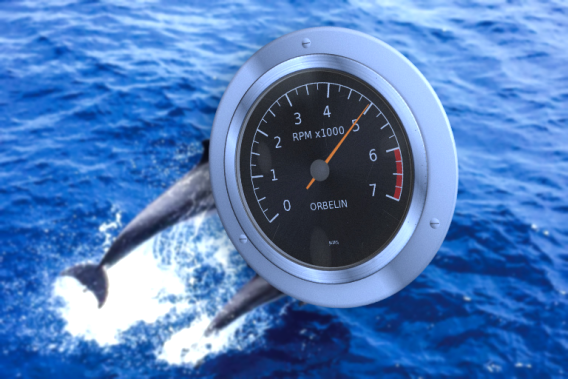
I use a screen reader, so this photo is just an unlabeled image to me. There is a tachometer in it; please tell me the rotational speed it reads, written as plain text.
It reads 5000 rpm
